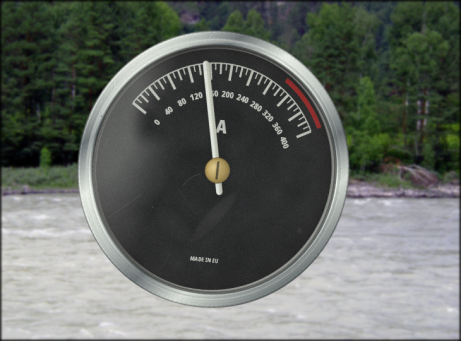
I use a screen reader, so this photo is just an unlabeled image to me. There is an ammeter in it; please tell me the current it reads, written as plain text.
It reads 150 A
